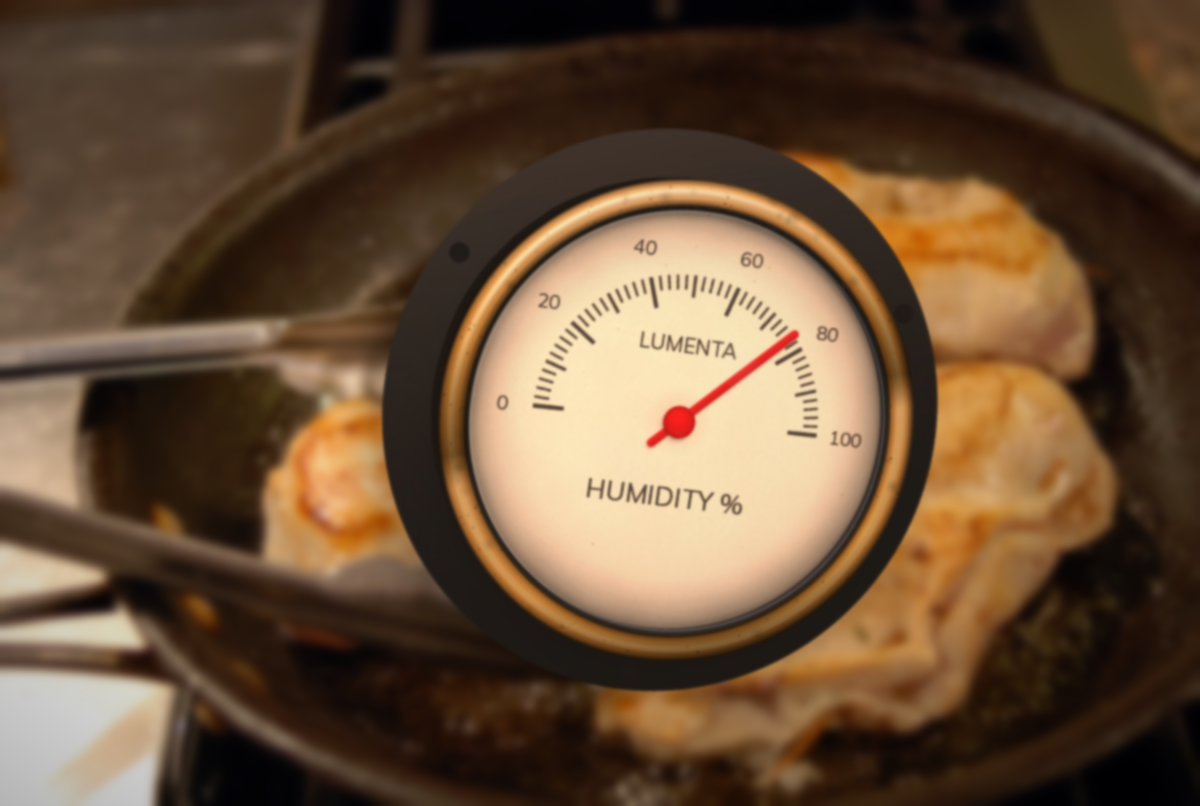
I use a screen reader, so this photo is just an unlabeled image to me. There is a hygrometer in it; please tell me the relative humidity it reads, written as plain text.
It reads 76 %
